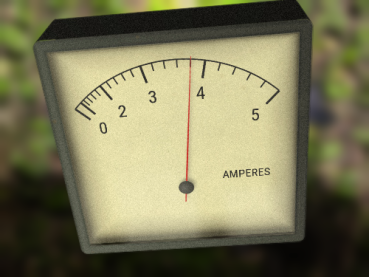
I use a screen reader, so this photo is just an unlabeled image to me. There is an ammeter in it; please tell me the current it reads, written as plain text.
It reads 3.8 A
